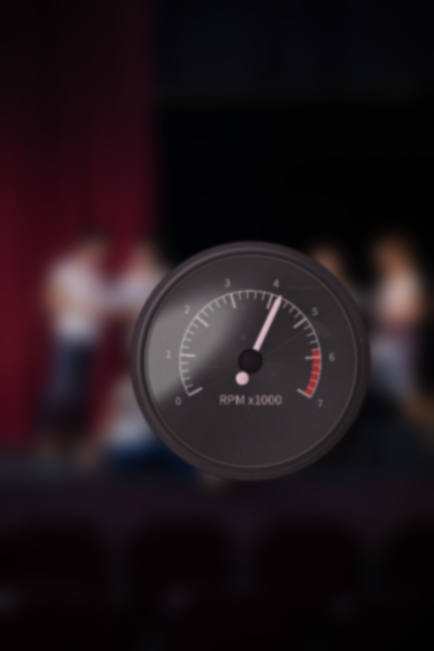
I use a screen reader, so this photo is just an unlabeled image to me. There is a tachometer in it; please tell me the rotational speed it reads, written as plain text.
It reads 4200 rpm
